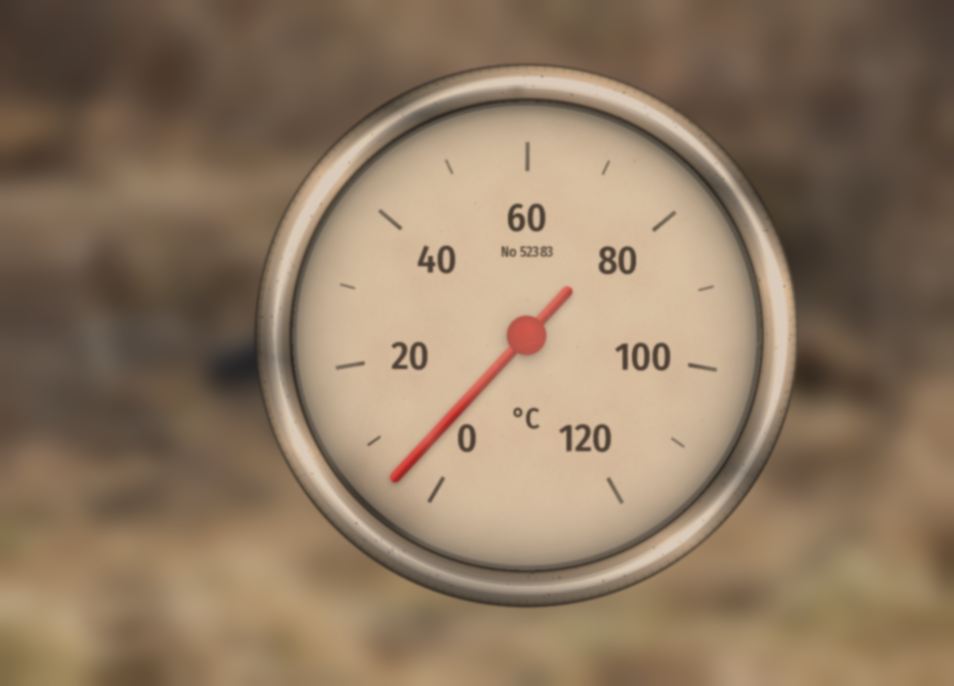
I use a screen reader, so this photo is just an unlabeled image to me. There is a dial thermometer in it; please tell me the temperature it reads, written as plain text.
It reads 5 °C
